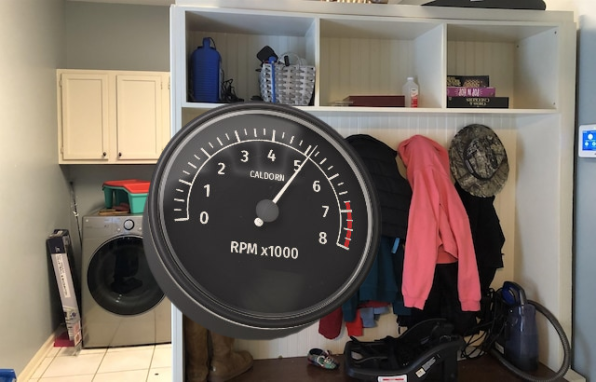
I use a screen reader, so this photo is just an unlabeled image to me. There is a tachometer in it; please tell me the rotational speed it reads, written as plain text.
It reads 5125 rpm
